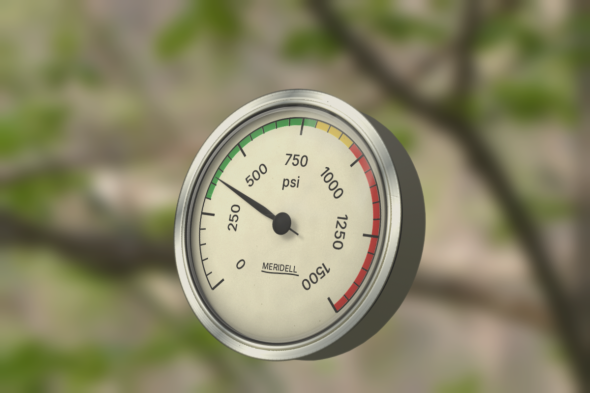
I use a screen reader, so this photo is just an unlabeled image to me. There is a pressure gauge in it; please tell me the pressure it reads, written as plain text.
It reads 375 psi
